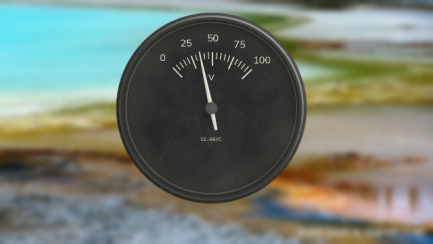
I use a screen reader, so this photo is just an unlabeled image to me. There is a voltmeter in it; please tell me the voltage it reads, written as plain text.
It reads 35 V
